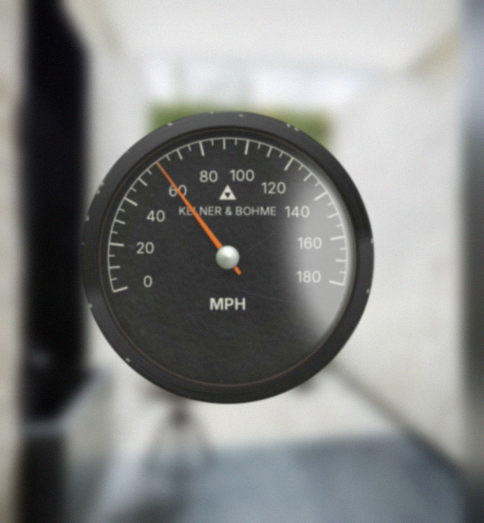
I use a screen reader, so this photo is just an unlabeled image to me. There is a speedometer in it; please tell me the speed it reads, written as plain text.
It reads 60 mph
